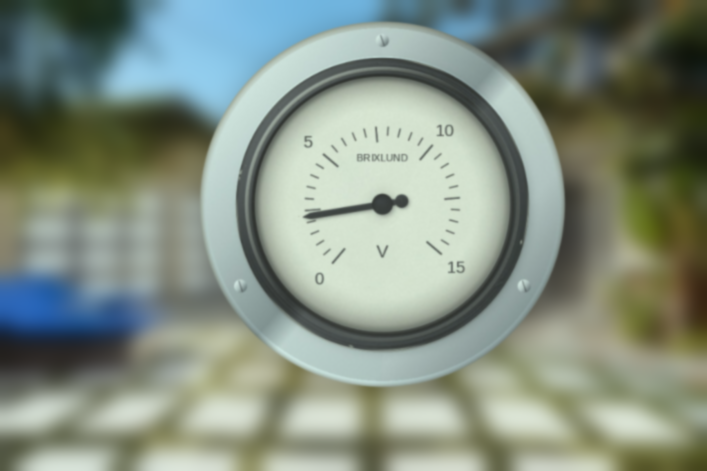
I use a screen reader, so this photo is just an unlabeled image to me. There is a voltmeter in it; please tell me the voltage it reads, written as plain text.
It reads 2.25 V
